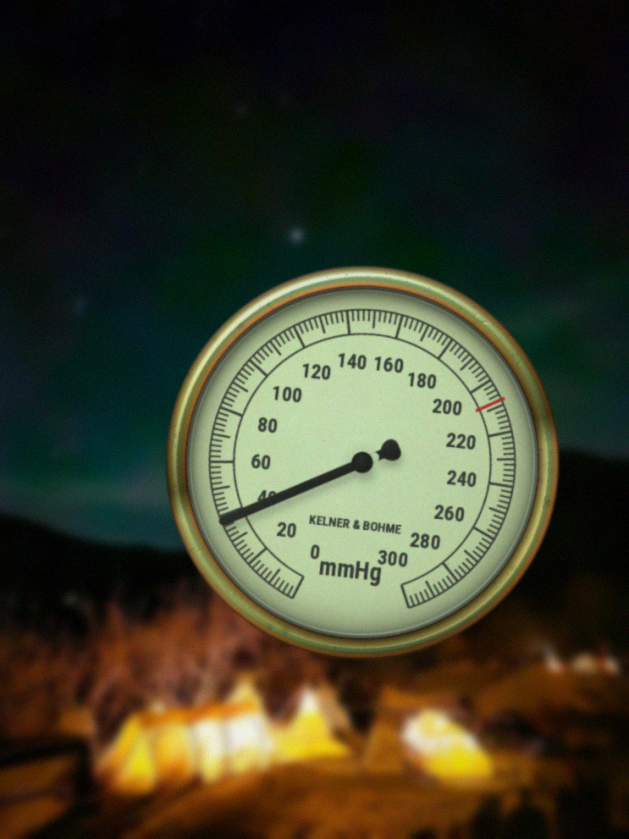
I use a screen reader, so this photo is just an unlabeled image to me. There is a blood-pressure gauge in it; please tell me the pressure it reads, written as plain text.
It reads 38 mmHg
